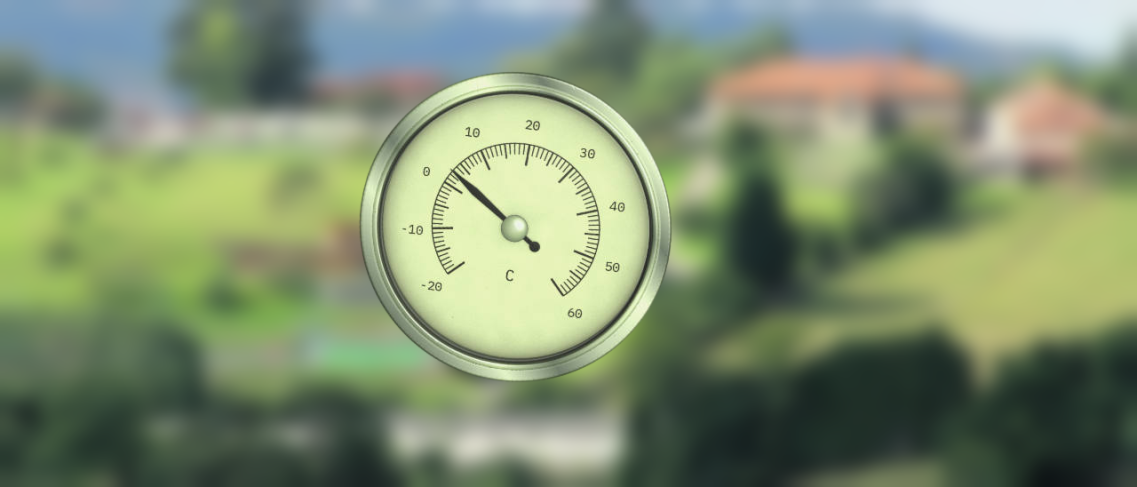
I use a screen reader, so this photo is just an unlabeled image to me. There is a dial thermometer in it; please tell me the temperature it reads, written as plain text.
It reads 3 °C
